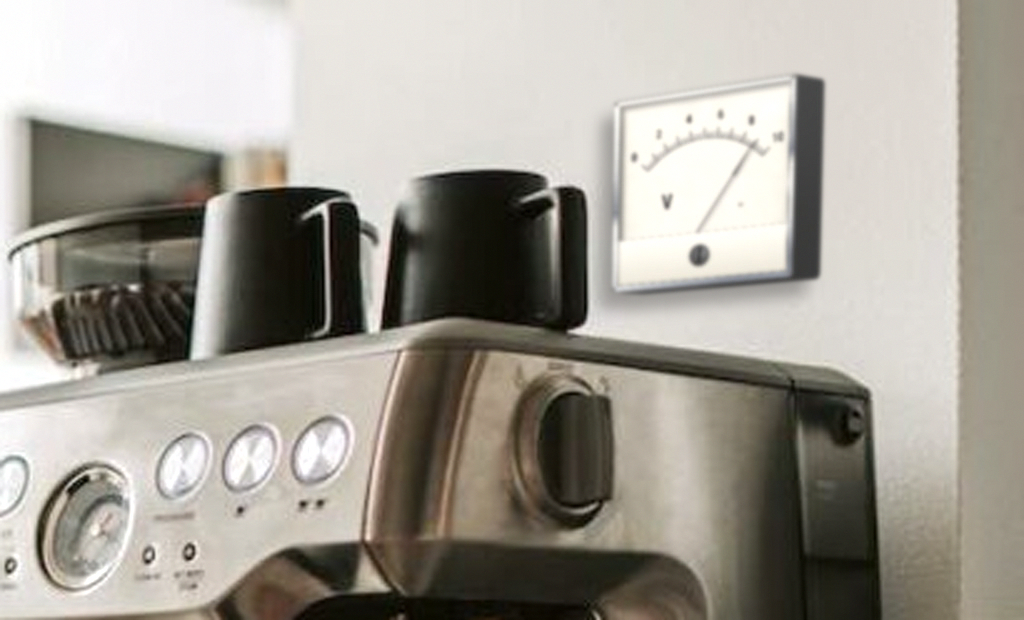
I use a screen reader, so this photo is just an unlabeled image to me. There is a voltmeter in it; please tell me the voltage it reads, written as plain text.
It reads 9 V
